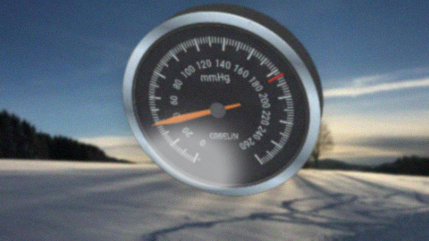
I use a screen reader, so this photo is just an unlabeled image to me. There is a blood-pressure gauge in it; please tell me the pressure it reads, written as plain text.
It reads 40 mmHg
